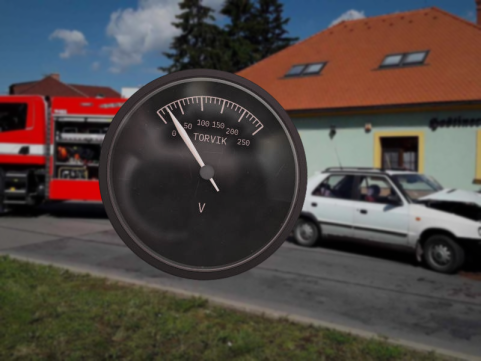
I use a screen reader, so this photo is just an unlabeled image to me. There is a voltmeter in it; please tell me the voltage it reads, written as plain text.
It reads 20 V
